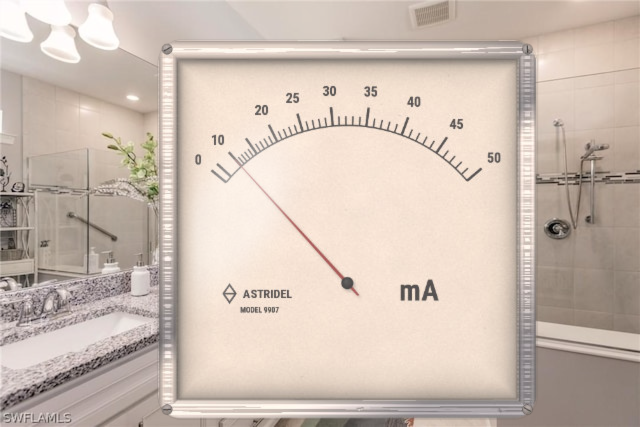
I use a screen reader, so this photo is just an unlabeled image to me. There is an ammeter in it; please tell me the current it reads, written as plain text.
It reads 10 mA
